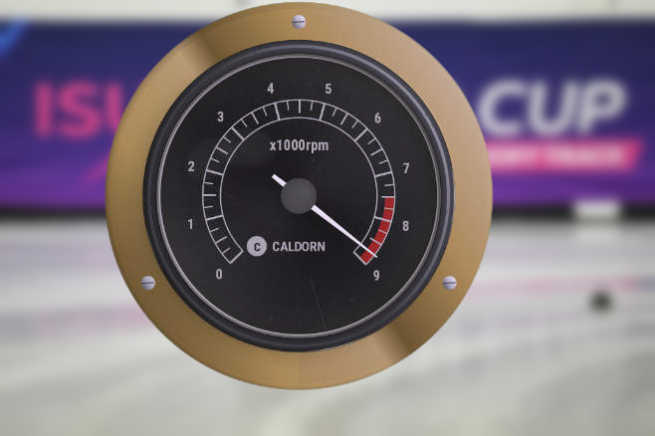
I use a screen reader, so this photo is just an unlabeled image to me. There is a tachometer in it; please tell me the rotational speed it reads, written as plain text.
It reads 8750 rpm
